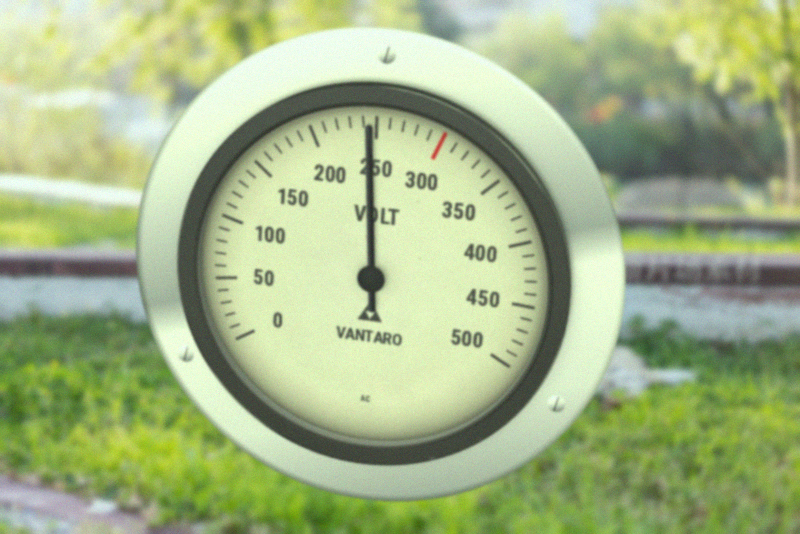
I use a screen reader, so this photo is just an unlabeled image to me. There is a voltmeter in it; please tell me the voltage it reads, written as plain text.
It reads 245 V
